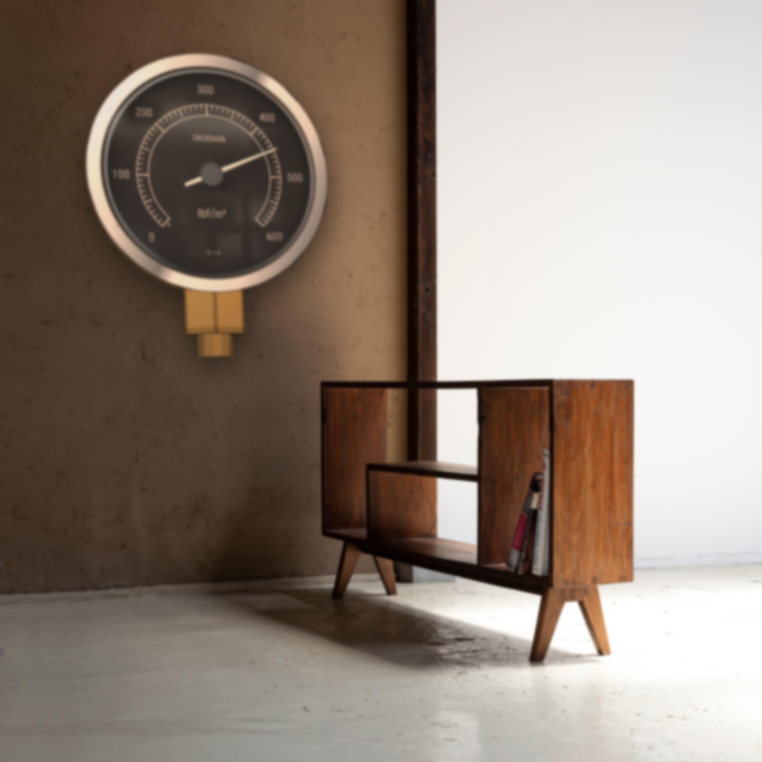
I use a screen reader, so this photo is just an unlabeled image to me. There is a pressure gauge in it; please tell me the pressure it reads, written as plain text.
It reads 450 psi
